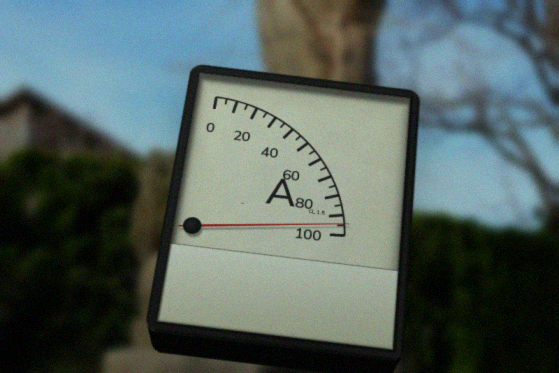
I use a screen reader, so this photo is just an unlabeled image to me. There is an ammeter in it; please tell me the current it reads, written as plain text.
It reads 95 A
